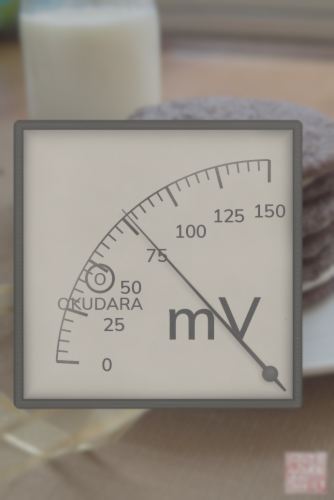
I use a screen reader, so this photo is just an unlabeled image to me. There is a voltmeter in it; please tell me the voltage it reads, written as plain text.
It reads 77.5 mV
